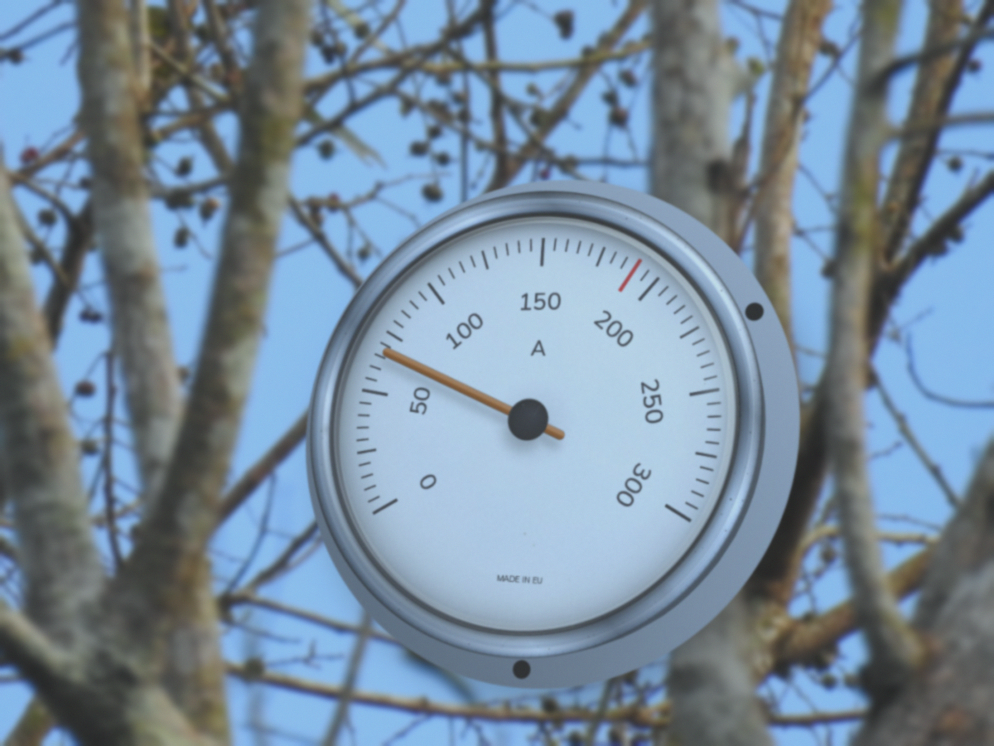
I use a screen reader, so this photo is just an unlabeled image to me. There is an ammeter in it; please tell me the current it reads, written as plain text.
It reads 67.5 A
